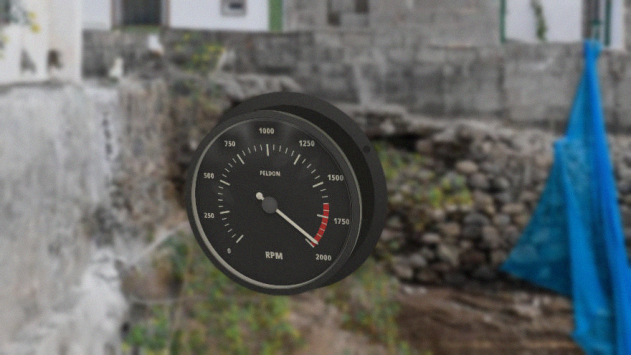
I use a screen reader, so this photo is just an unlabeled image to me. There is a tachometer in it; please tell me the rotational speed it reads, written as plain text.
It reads 1950 rpm
